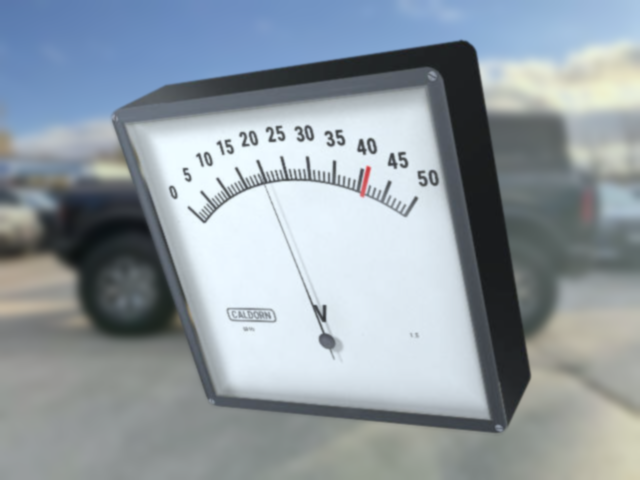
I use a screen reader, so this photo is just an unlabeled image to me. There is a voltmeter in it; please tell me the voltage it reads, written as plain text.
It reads 20 V
